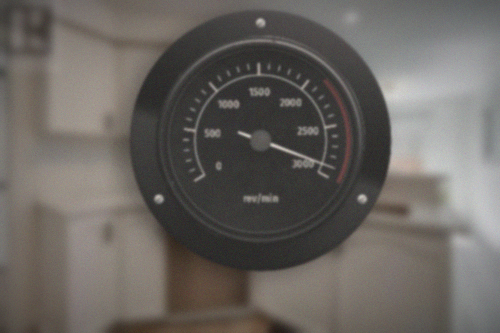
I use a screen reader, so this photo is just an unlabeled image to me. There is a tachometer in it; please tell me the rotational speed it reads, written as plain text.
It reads 2900 rpm
